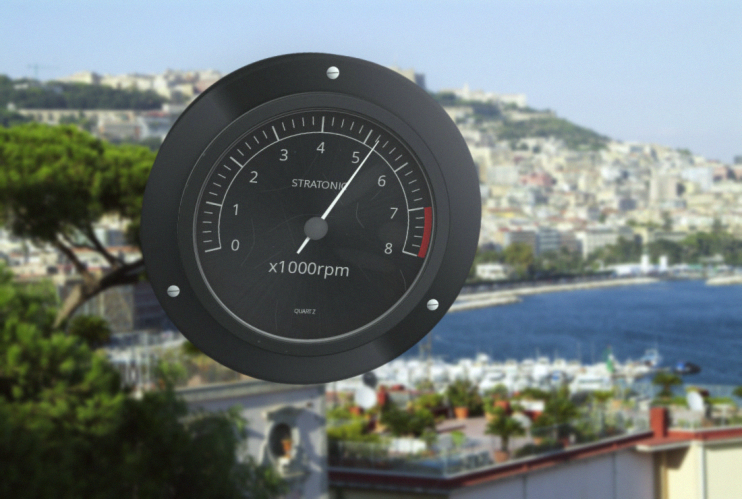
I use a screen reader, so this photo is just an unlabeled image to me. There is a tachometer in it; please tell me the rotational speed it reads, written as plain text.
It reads 5200 rpm
